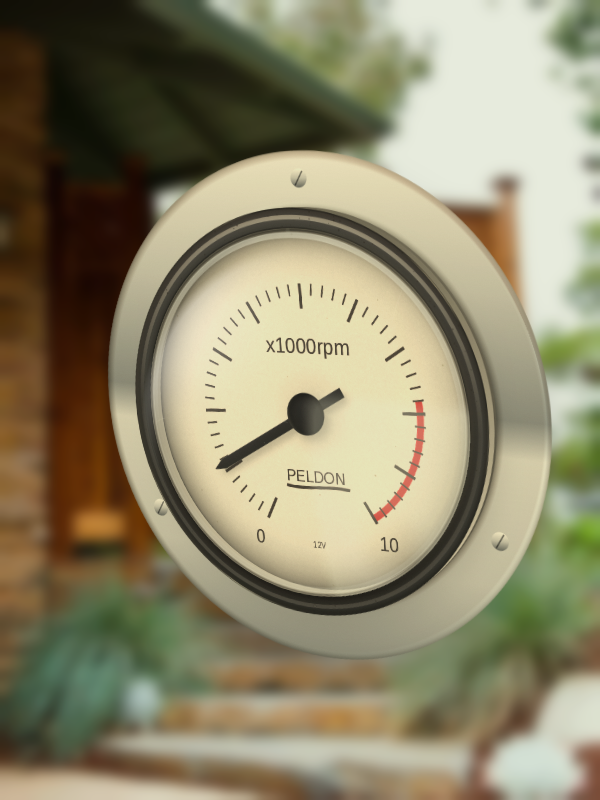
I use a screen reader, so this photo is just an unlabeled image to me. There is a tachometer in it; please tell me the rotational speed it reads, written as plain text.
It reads 1100 rpm
